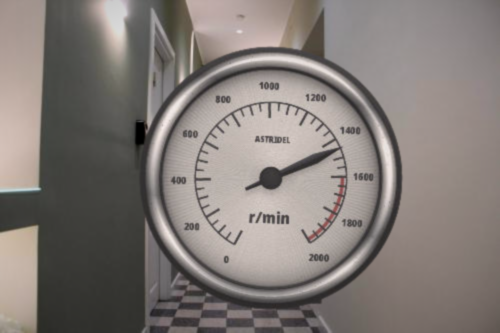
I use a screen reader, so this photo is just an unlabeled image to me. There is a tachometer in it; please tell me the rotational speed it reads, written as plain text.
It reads 1450 rpm
